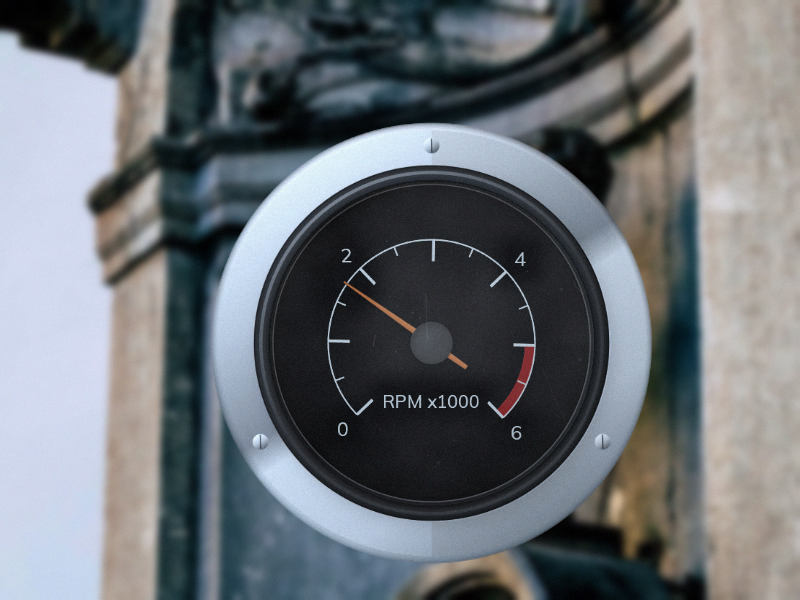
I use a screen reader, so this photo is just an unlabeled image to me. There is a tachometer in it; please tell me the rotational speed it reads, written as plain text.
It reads 1750 rpm
